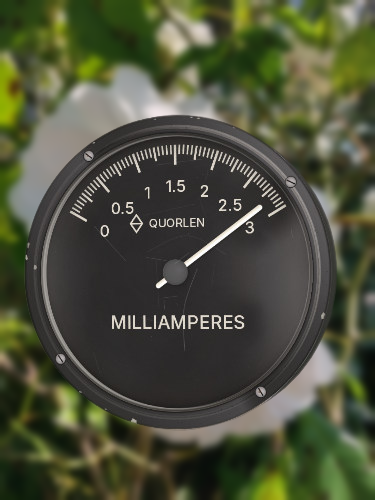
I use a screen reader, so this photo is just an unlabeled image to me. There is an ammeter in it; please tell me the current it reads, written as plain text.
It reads 2.85 mA
